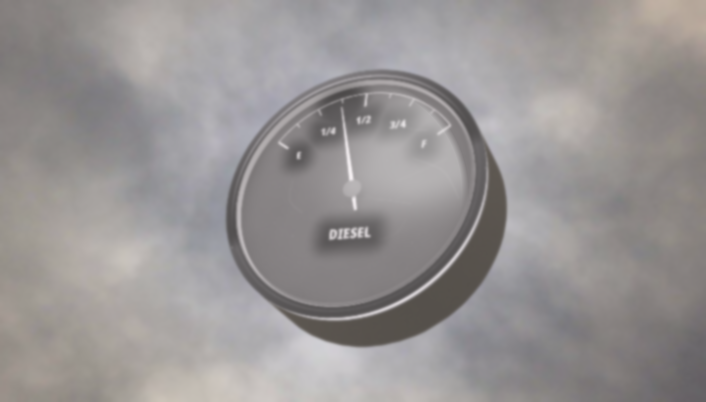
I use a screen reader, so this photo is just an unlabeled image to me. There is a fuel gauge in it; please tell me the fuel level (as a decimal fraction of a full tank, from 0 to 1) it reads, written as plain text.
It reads 0.375
